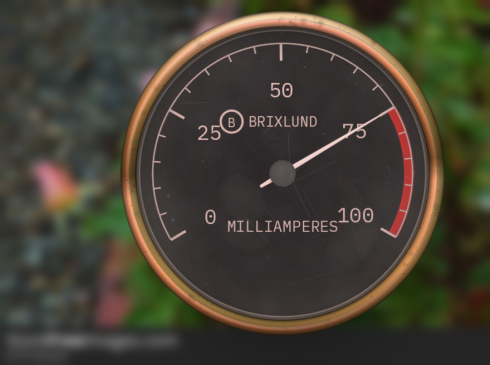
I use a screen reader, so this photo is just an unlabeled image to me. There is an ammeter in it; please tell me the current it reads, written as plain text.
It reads 75 mA
